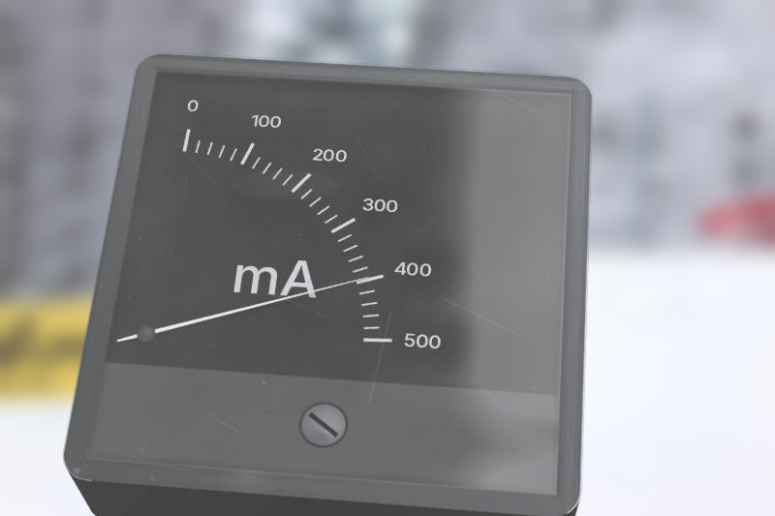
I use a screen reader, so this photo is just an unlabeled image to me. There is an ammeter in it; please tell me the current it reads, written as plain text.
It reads 400 mA
